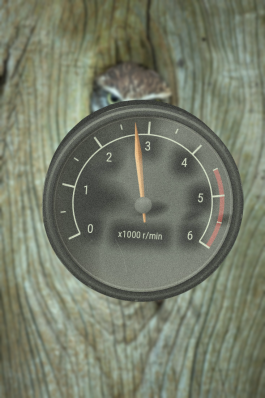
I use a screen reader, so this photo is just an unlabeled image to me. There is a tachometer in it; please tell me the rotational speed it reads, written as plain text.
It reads 2750 rpm
